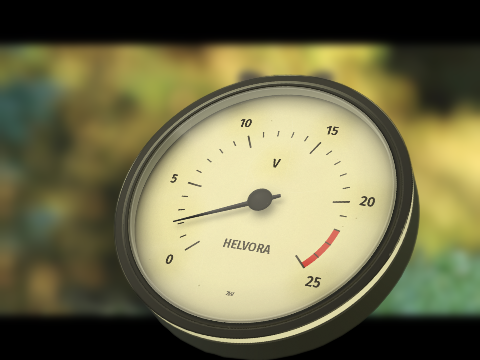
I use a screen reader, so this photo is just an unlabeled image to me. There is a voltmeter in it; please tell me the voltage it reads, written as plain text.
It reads 2 V
